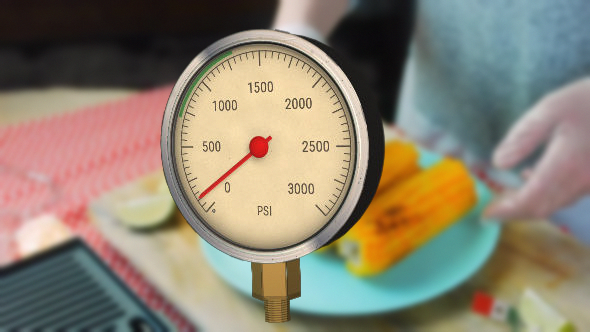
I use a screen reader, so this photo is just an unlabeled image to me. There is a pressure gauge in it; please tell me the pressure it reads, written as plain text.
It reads 100 psi
